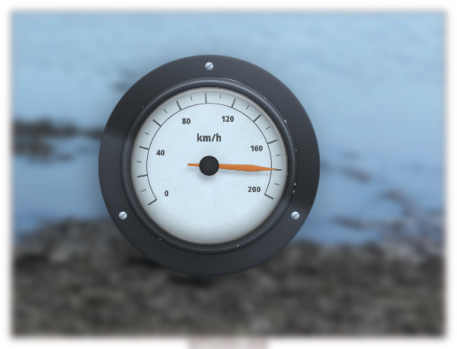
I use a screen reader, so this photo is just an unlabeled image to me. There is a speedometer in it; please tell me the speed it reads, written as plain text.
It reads 180 km/h
